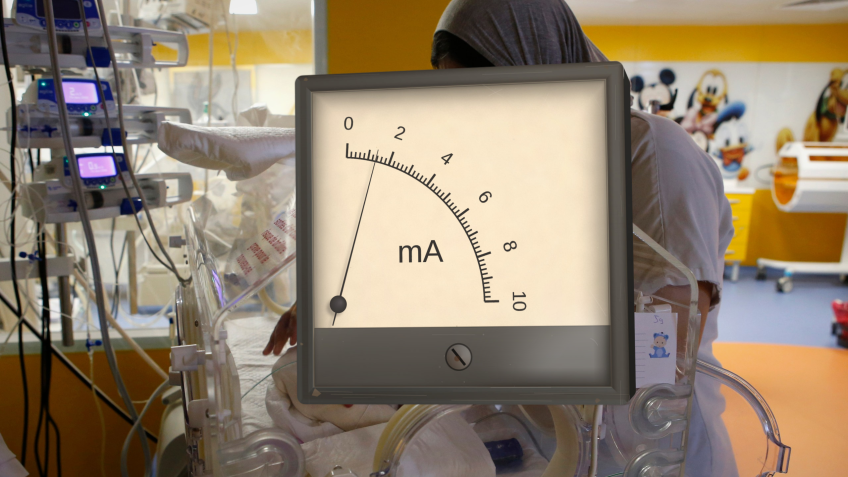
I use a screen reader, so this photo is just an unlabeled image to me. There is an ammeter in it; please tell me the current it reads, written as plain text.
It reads 1.4 mA
